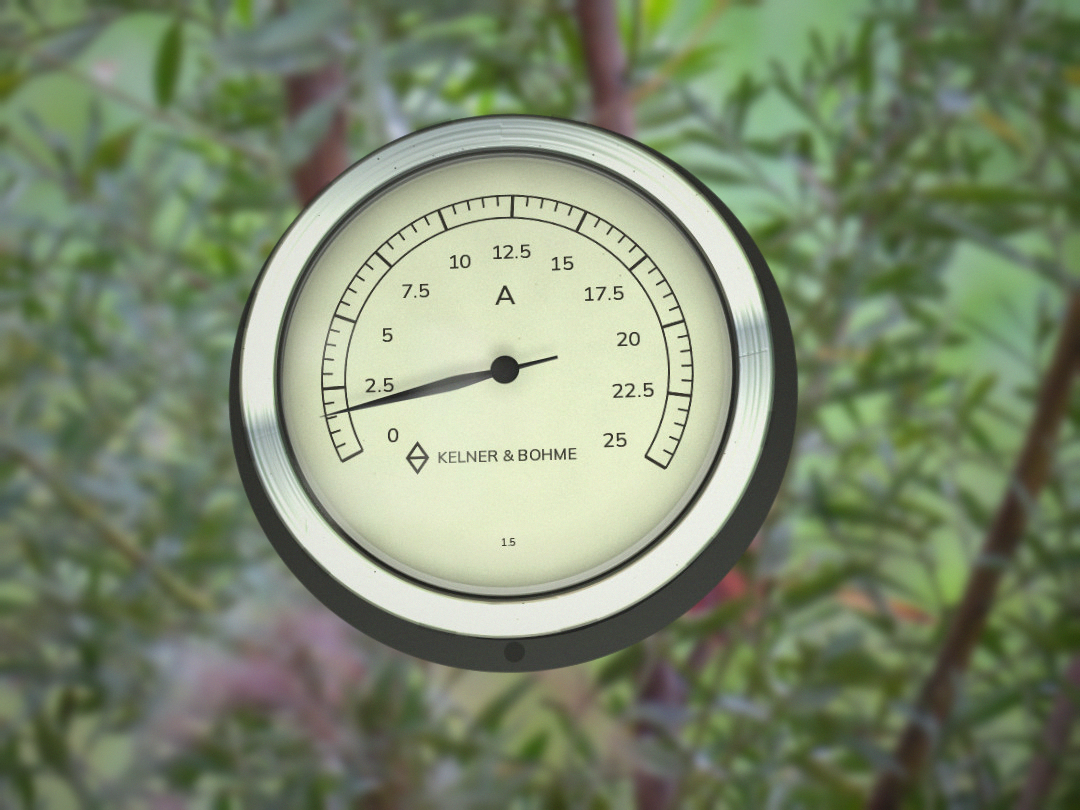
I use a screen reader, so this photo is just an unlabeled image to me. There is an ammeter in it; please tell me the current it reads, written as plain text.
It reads 1.5 A
